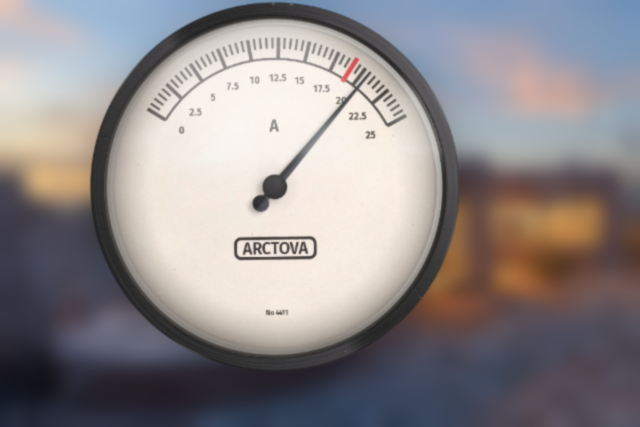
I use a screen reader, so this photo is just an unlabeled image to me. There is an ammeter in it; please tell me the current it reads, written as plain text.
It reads 20.5 A
